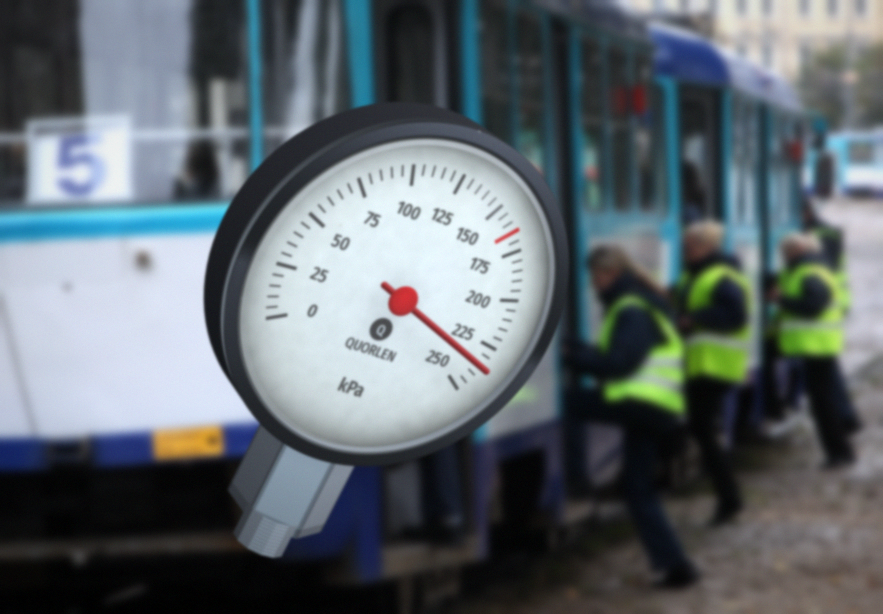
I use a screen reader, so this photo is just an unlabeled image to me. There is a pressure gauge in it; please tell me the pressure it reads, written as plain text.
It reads 235 kPa
